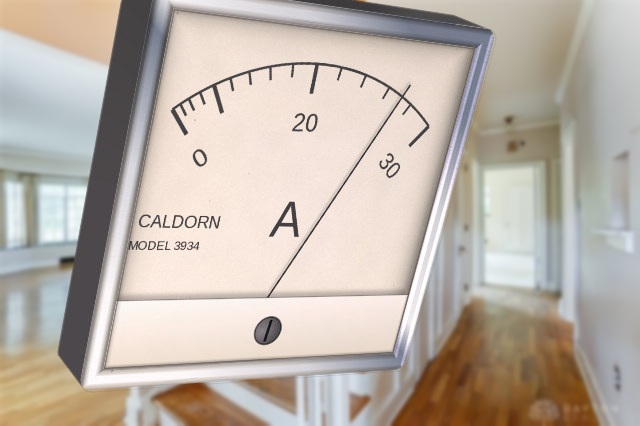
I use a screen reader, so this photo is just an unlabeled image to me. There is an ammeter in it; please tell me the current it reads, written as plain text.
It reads 27 A
